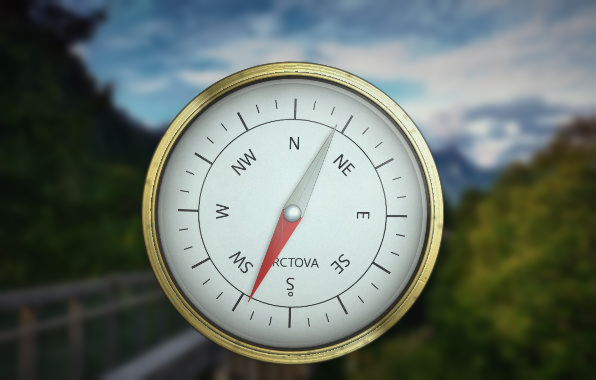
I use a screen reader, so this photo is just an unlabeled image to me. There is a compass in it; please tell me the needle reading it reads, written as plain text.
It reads 205 °
